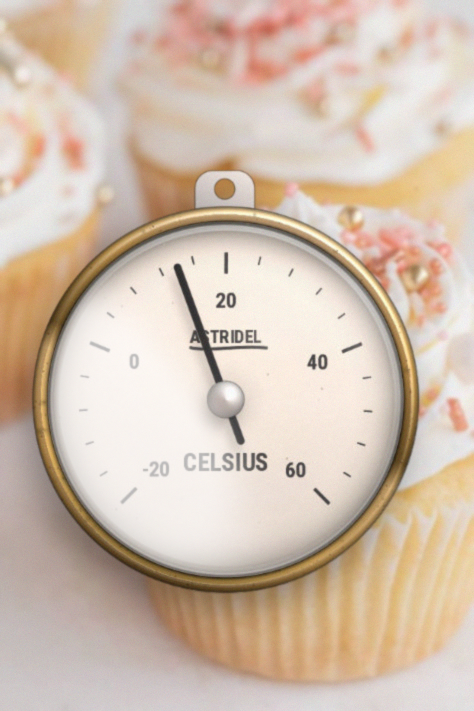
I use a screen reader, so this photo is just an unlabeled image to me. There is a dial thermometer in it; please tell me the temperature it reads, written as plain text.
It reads 14 °C
